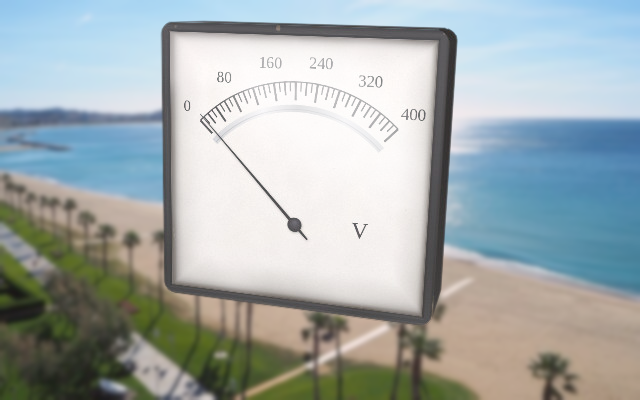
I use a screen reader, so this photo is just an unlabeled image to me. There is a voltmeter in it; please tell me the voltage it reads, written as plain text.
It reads 10 V
